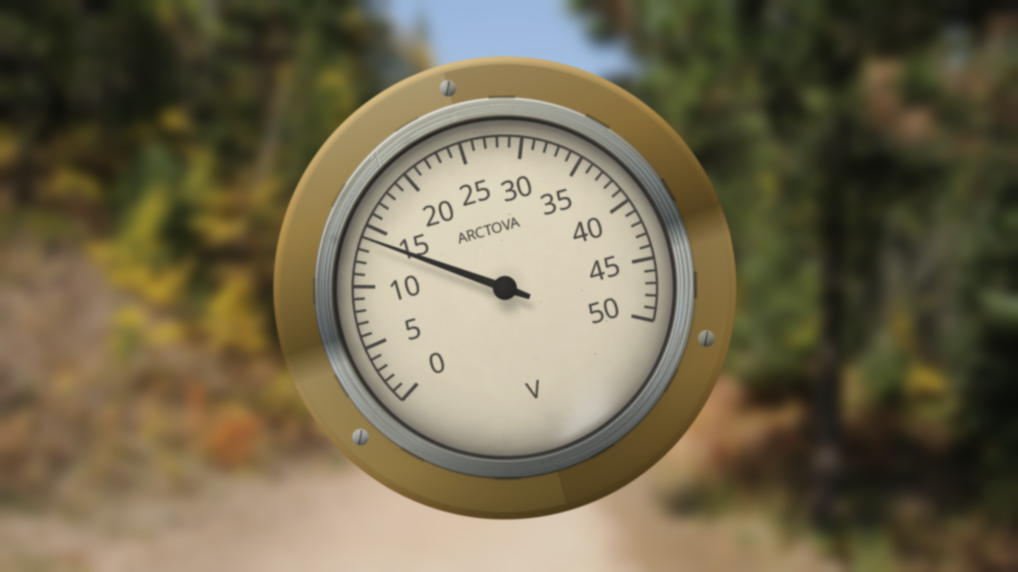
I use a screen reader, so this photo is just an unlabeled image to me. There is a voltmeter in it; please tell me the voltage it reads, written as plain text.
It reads 14 V
